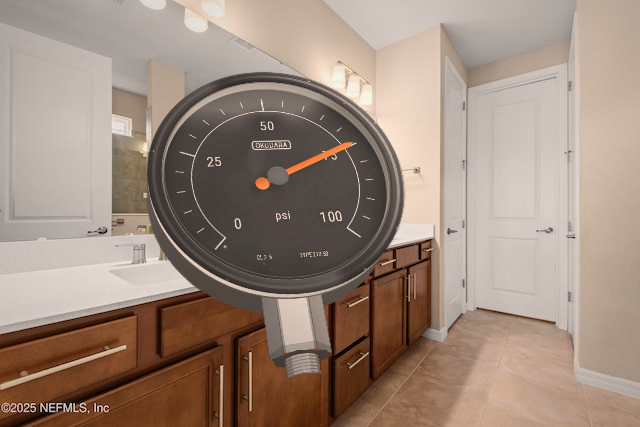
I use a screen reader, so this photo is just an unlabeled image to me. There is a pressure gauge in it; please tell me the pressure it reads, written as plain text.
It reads 75 psi
